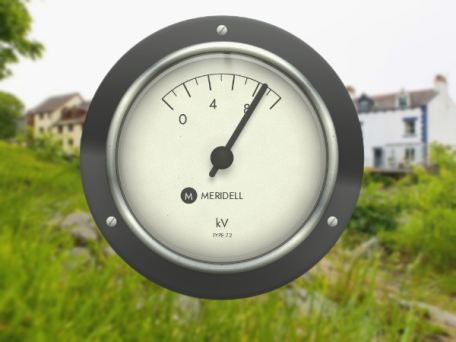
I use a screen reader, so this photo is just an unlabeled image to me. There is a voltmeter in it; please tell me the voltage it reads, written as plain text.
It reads 8.5 kV
